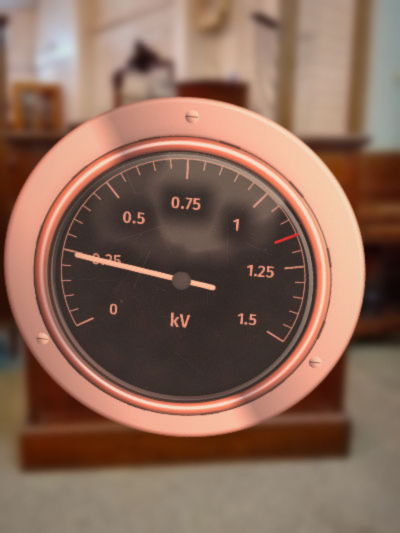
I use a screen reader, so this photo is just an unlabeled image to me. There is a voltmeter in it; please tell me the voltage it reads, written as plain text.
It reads 0.25 kV
